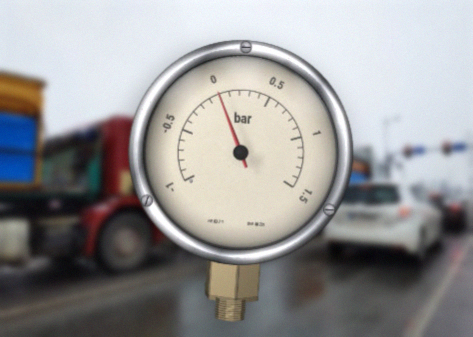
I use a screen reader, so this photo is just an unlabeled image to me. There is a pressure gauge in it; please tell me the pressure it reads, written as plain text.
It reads 0 bar
